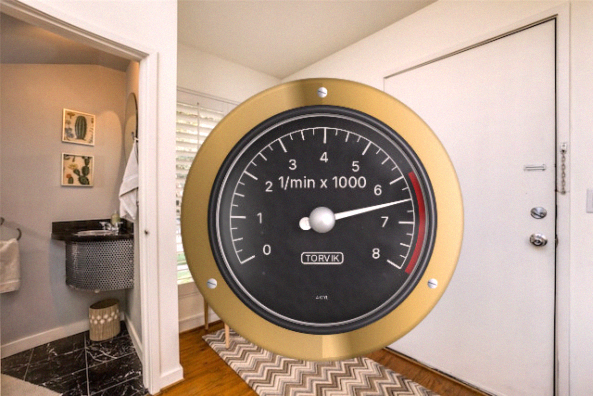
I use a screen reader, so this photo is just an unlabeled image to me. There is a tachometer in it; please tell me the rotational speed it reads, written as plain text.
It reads 6500 rpm
